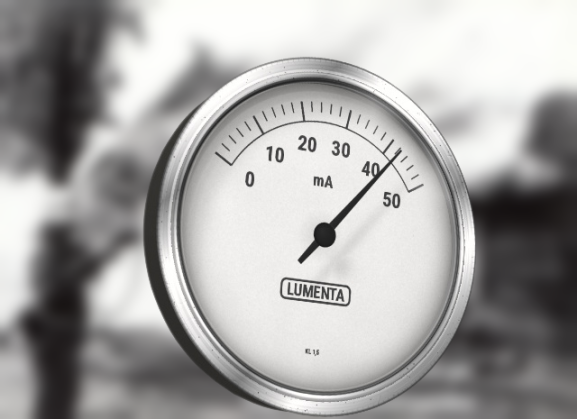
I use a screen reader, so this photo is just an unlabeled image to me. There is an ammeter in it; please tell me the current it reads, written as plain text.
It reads 42 mA
